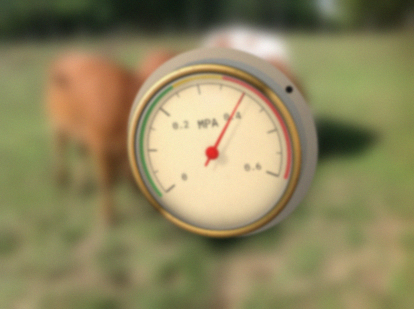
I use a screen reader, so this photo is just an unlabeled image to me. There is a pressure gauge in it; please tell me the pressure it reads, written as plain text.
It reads 0.4 MPa
